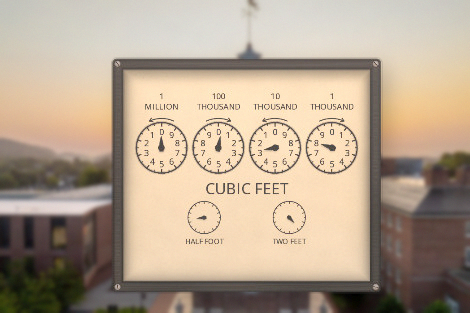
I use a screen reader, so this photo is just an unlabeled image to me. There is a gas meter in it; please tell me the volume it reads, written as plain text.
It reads 2800 ft³
